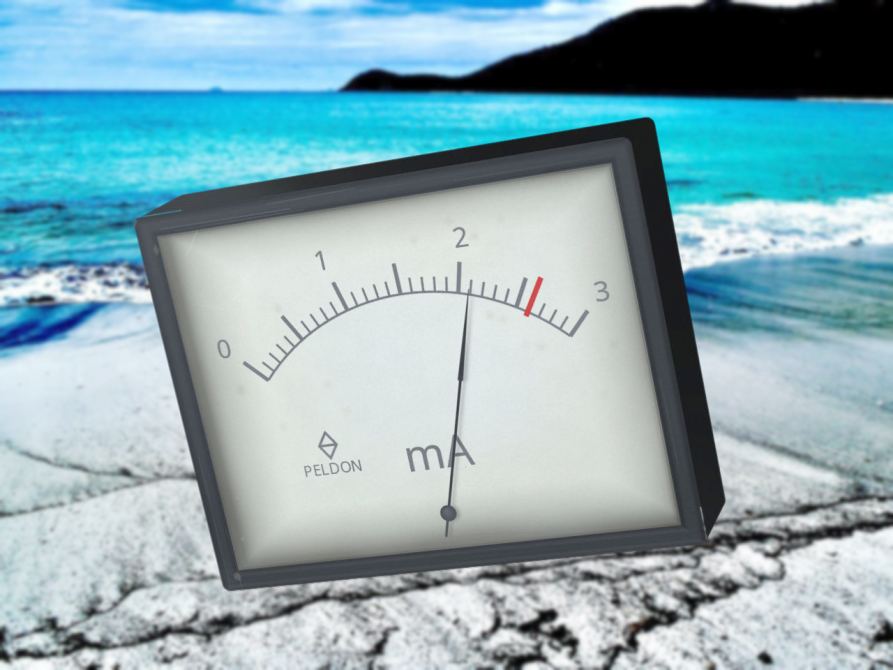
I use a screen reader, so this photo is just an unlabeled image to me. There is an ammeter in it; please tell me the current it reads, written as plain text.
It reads 2.1 mA
